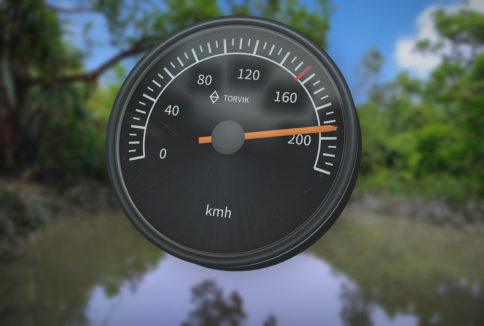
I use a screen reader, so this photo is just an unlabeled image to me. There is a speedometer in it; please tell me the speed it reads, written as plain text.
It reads 195 km/h
